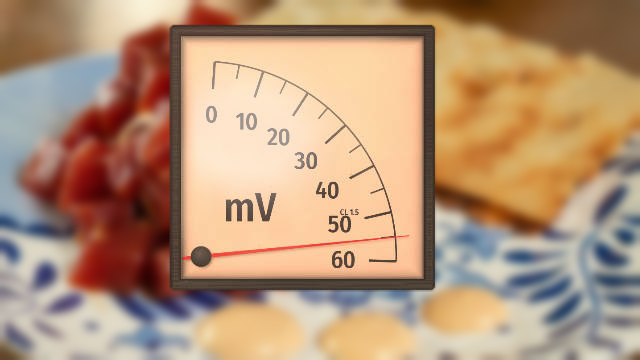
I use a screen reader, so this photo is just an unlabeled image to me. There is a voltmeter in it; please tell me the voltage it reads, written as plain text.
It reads 55 mV
